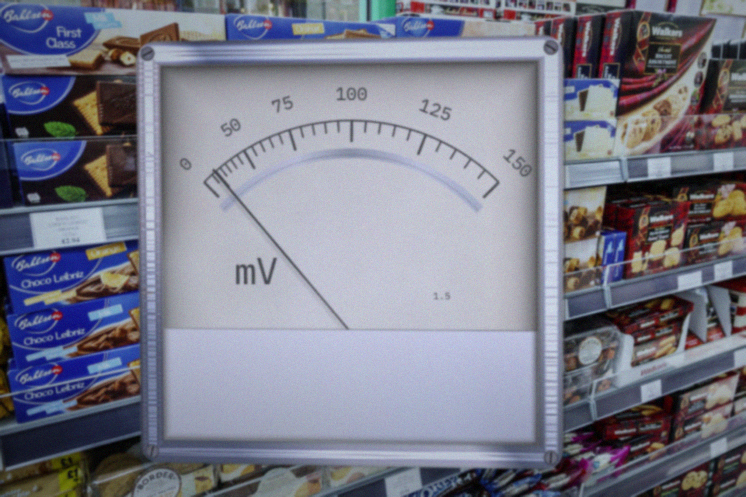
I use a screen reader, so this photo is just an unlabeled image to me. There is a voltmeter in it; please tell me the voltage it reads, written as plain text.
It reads 25 mV
